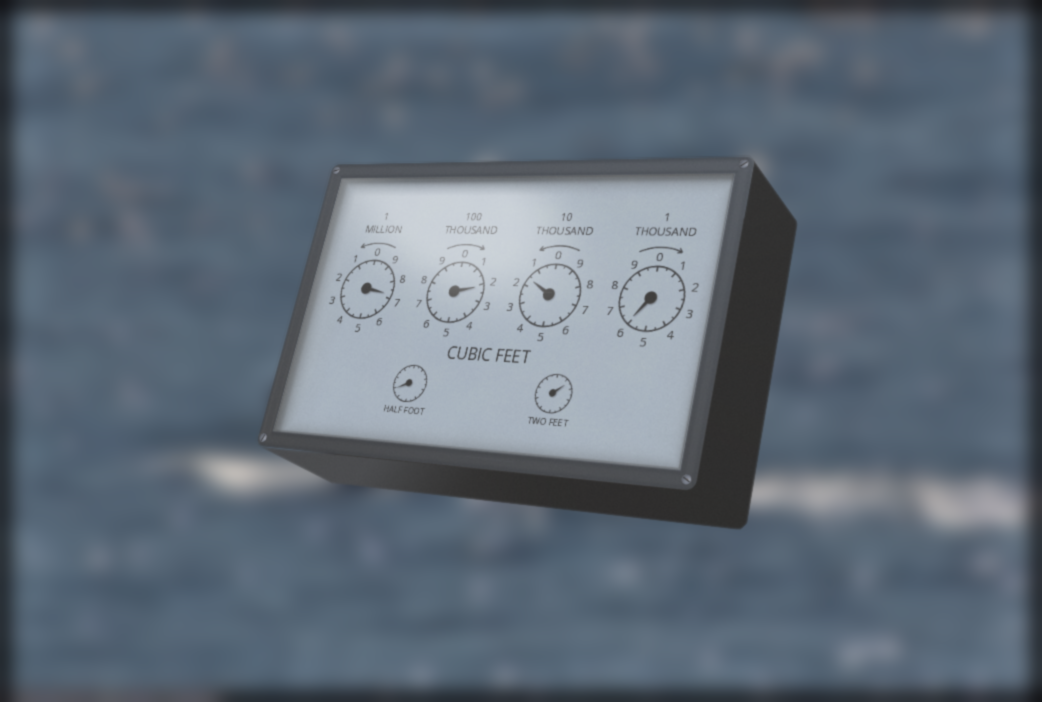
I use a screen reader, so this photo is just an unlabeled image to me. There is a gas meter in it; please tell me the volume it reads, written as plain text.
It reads 721600 ft³
